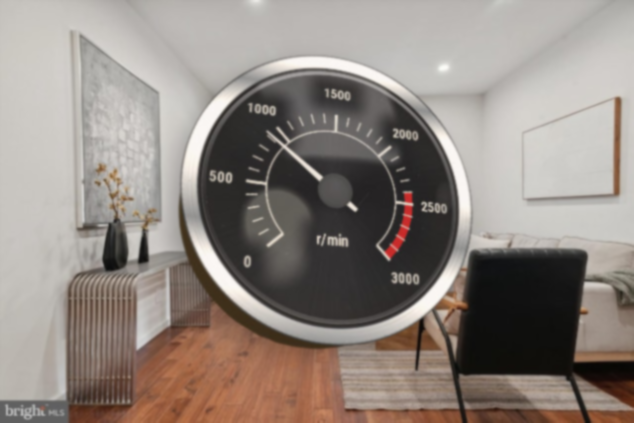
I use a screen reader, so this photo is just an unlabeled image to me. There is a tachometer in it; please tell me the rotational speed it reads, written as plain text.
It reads 900 rpm
